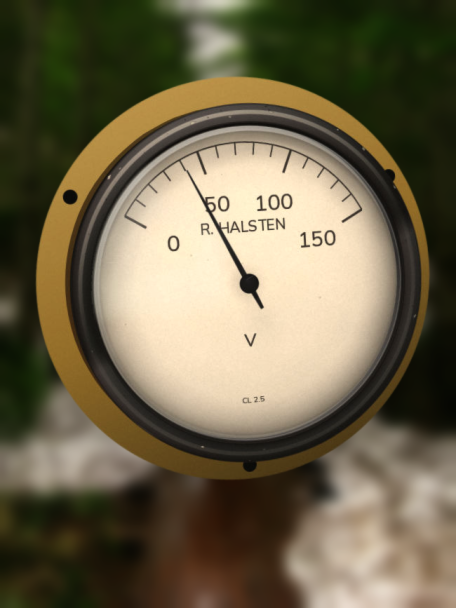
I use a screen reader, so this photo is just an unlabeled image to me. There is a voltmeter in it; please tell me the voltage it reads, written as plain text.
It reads 40 V
